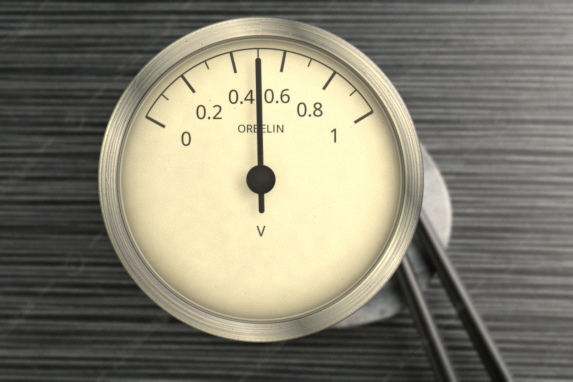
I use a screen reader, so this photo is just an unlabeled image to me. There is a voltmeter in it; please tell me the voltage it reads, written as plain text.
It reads 0.5 V
